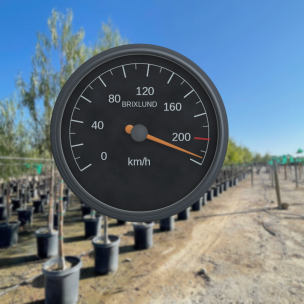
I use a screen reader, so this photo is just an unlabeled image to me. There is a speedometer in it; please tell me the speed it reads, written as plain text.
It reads 215 km/h
